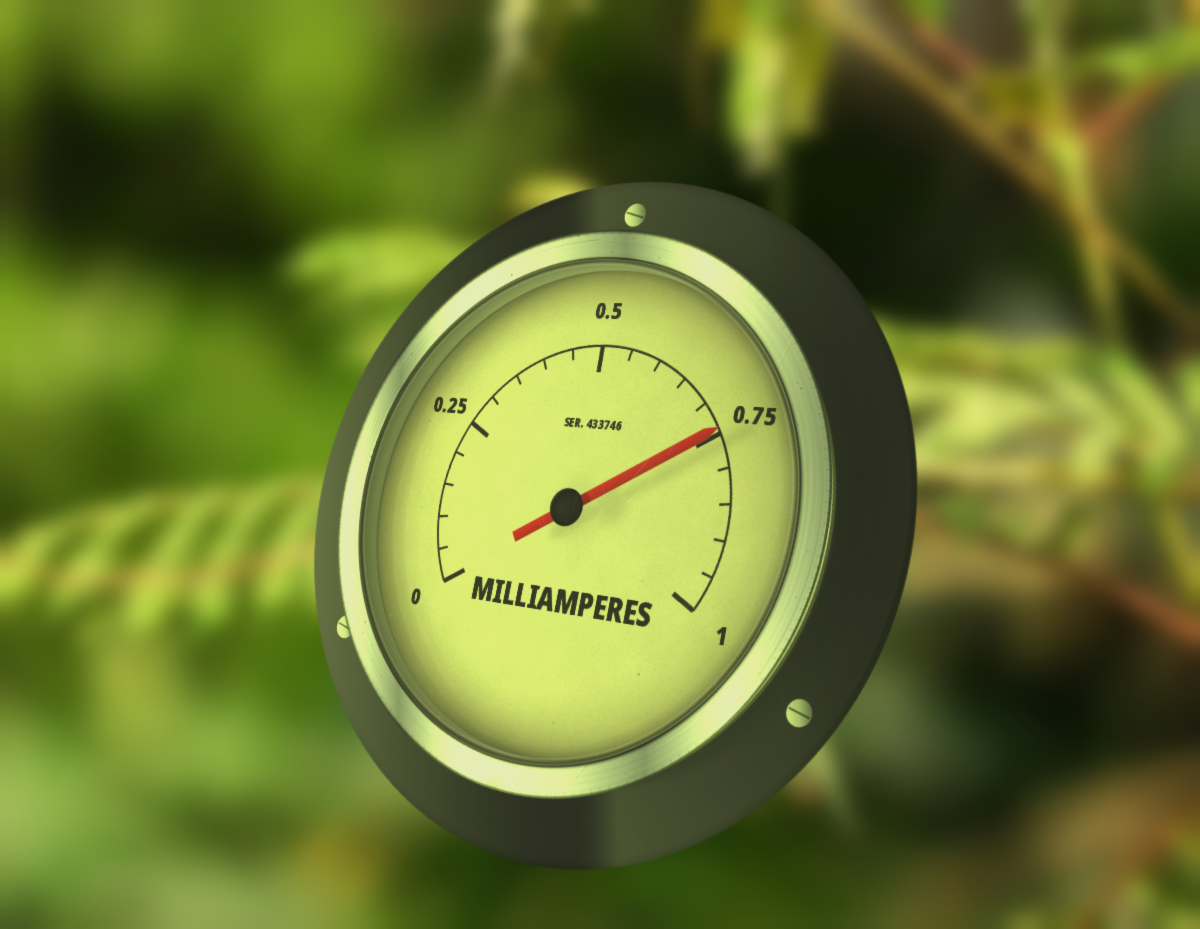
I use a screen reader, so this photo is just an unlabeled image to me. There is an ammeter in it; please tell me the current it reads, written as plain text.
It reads 0.75 mA
